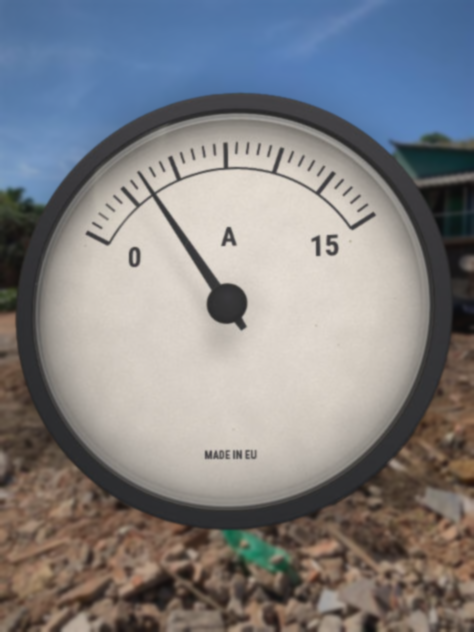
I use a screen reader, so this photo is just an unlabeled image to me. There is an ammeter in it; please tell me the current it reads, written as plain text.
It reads 3.5 A
